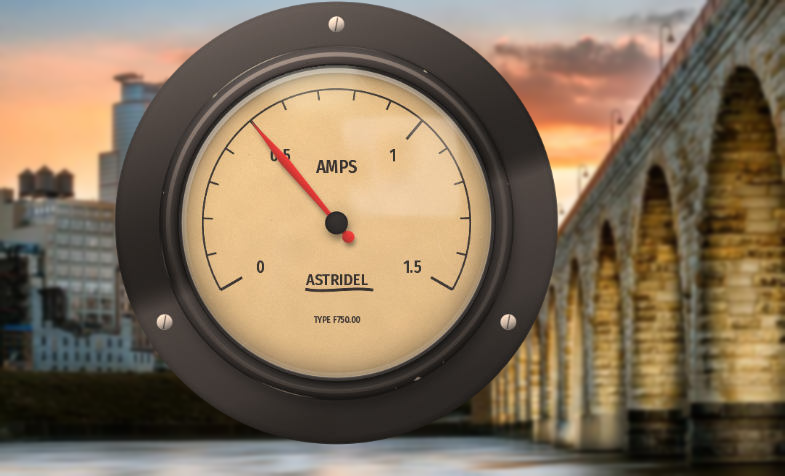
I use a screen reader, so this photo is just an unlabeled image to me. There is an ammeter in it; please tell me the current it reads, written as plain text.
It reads 0.5 A
